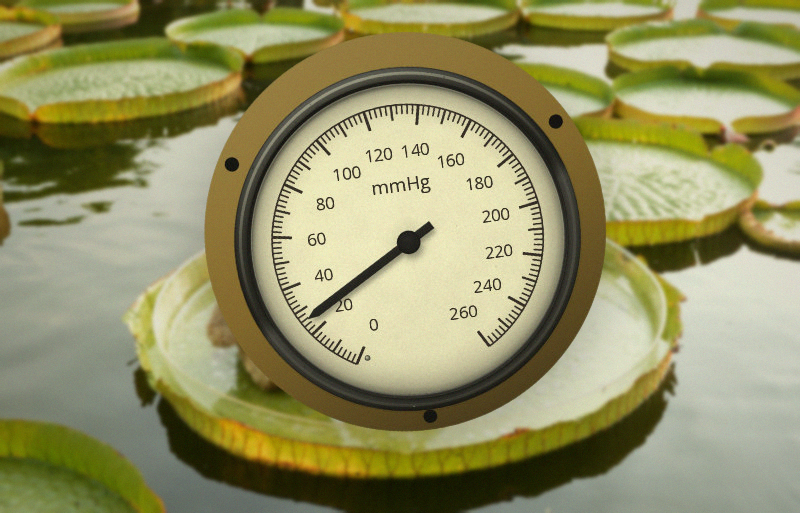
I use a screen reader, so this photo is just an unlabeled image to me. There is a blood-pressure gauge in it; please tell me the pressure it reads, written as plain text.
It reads 26 mmHg
